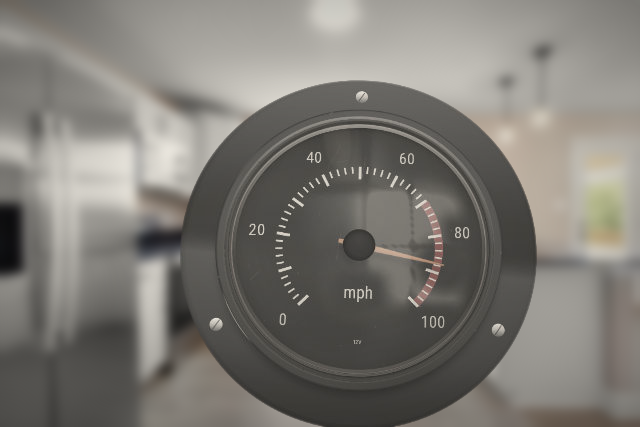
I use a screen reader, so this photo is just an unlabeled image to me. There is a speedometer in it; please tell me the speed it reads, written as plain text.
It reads 88 mph
